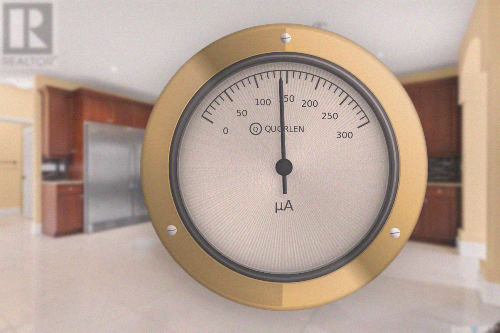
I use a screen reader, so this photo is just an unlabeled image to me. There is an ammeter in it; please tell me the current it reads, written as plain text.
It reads 140 µA
